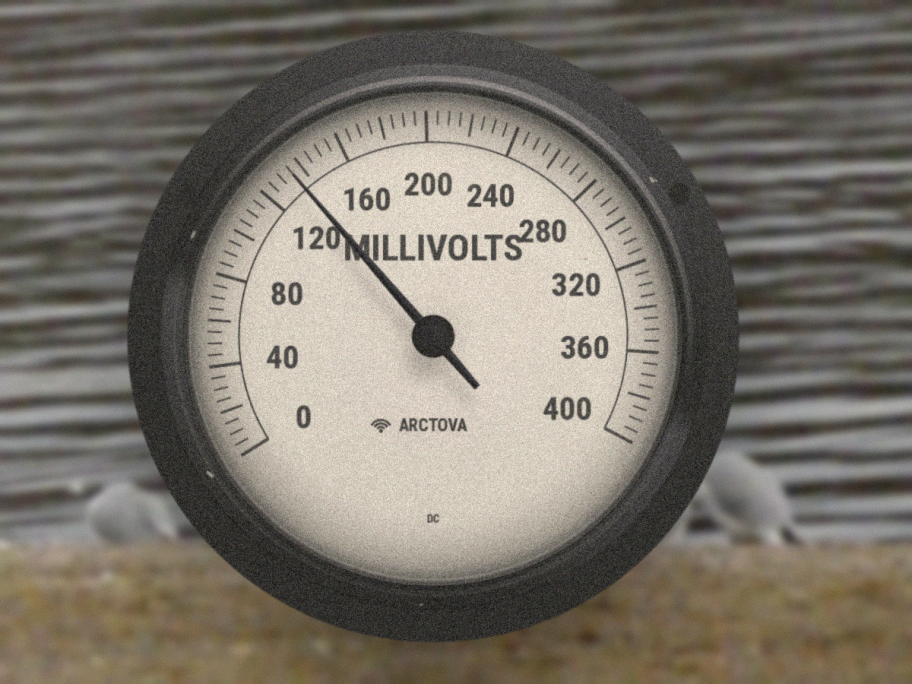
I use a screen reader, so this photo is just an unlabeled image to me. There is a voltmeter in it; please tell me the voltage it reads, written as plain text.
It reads 135 mV
